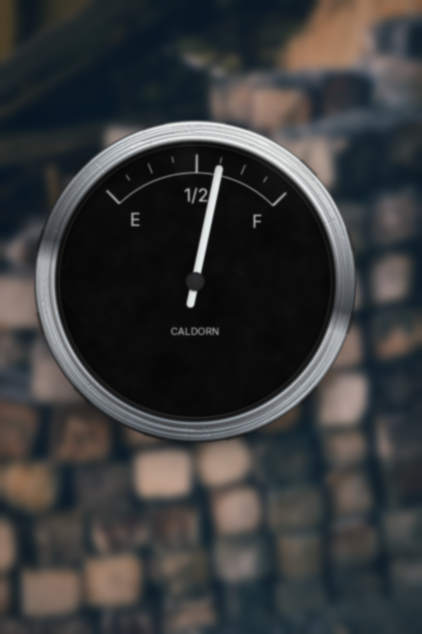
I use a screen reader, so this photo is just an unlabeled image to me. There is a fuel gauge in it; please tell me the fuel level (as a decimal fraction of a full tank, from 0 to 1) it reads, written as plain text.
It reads 0.625
